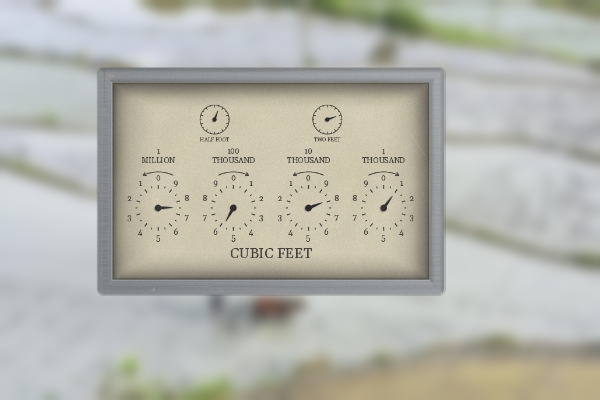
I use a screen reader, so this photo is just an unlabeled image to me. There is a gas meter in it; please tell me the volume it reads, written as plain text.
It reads 758100 ft³
